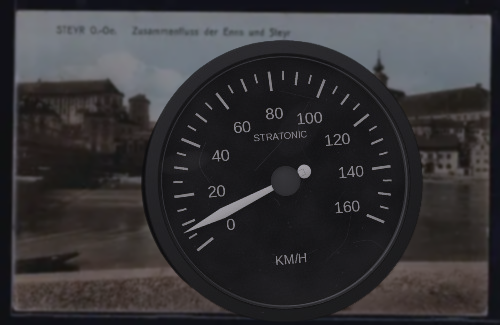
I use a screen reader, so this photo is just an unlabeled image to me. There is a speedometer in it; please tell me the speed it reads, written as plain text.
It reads 7.5 km/h
